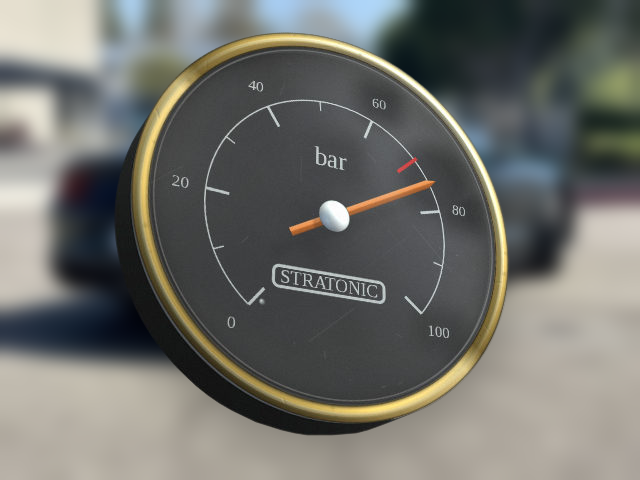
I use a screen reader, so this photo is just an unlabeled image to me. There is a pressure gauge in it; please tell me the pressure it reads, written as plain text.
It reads 75 bar
